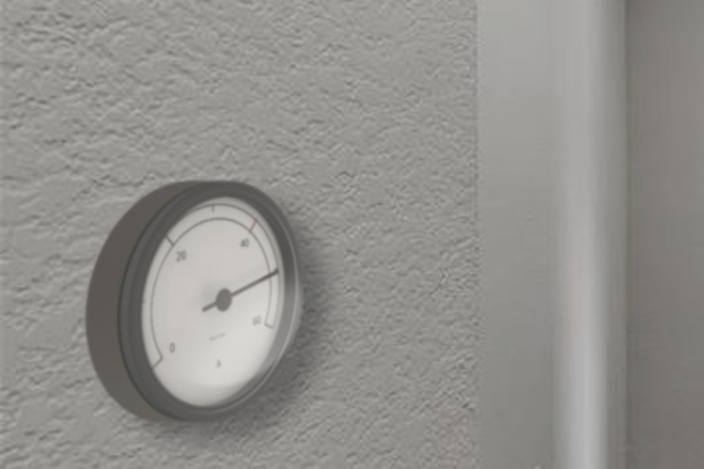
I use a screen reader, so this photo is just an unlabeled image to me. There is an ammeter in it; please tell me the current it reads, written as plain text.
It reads 50 A
